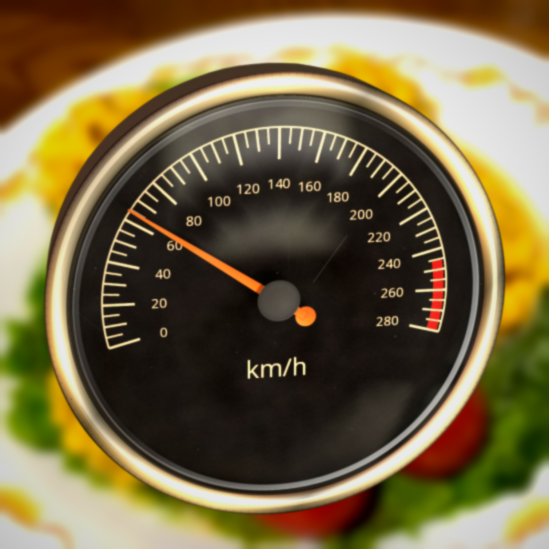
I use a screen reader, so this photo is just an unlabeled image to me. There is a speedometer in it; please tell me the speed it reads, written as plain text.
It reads 65 km/h
